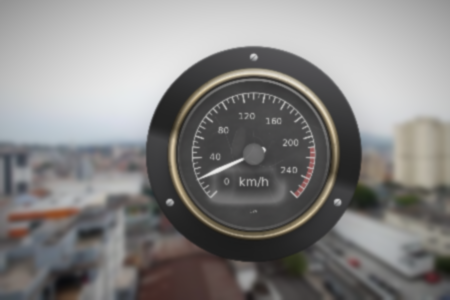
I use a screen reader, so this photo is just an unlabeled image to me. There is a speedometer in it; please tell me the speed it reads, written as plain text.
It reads 20 km/h
